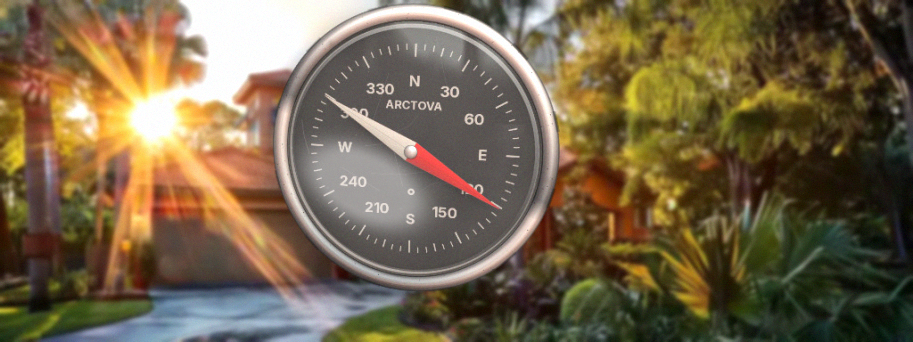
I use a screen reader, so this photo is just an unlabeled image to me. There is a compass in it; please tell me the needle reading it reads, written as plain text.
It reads 120 °
